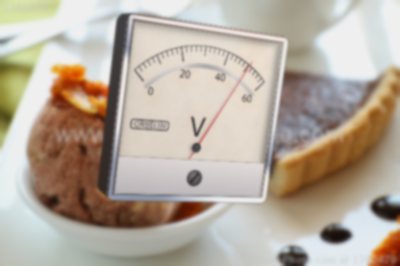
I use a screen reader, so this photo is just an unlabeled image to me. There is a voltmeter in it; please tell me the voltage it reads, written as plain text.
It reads 50 V
